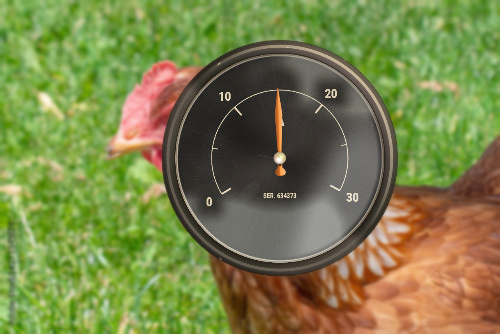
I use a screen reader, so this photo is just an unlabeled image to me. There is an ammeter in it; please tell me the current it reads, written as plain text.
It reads 15 A
